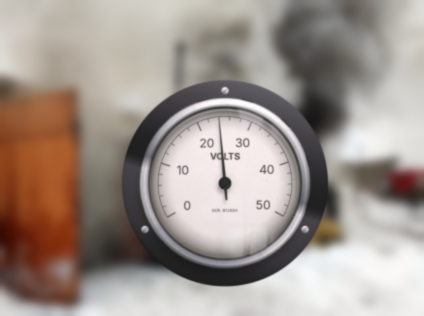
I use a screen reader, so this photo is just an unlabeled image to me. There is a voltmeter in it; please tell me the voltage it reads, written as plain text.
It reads 24 V
